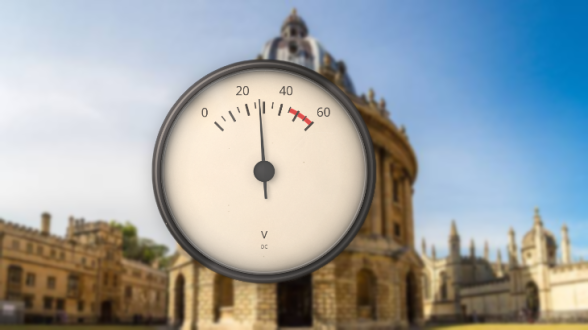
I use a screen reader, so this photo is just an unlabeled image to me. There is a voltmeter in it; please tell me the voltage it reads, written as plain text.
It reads 27.5 V
